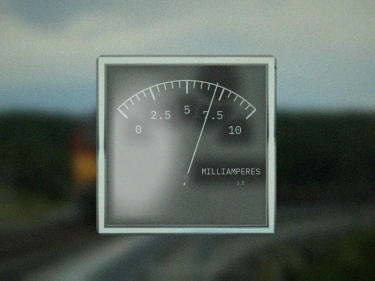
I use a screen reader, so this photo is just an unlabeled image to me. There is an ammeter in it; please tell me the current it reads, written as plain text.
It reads 7 mA
